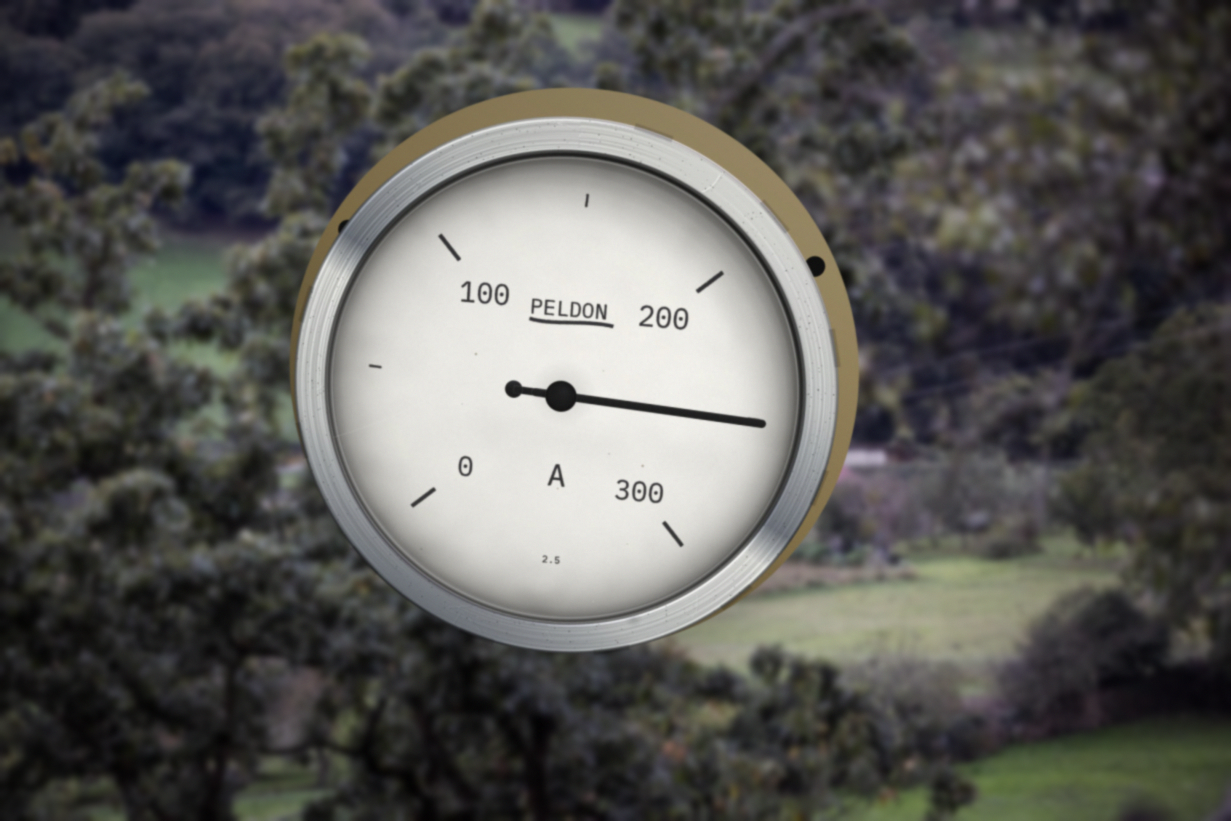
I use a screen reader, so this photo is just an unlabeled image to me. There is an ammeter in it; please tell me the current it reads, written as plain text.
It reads 250 A
